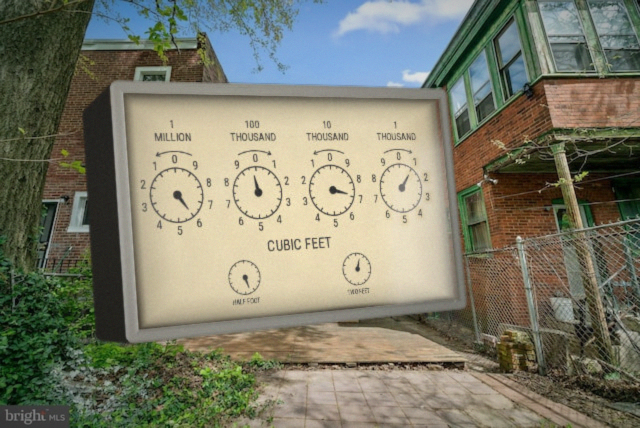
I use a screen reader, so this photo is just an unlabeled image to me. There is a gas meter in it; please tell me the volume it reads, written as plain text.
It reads 597100 ft³
